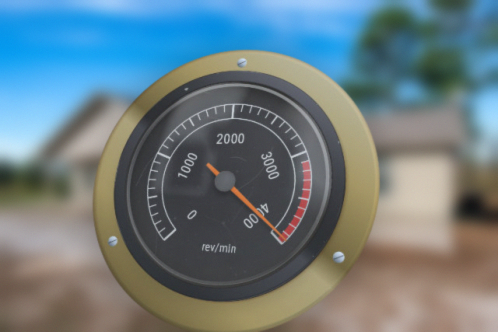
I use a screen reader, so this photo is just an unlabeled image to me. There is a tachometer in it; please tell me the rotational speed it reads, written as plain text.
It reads 3950 rpm
